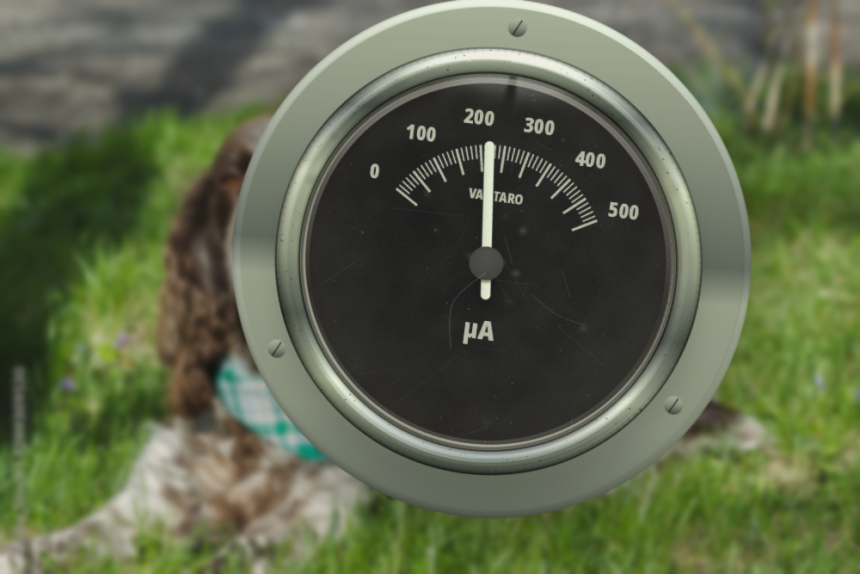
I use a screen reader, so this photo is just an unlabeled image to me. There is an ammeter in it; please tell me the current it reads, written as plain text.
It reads 220 µA
